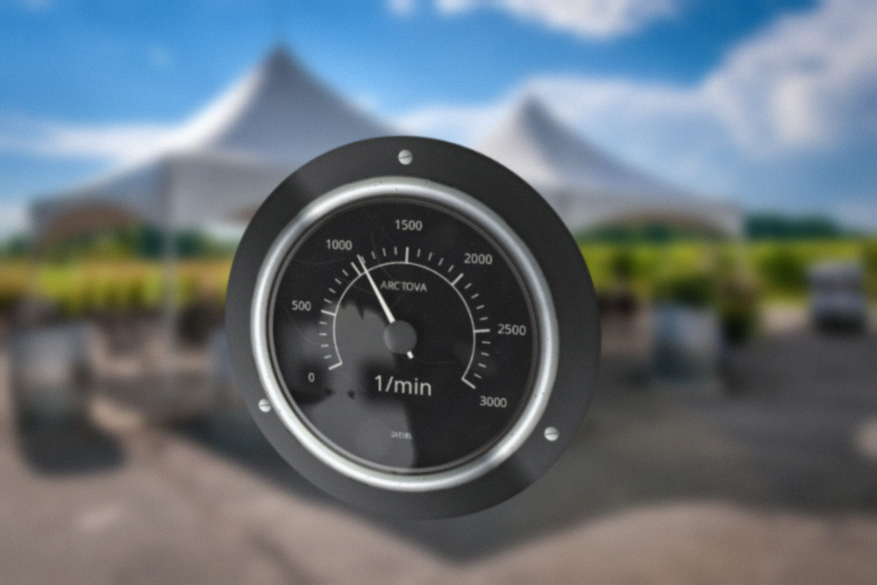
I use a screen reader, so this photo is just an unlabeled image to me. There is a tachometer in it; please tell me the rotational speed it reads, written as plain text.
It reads 1100 rpm
